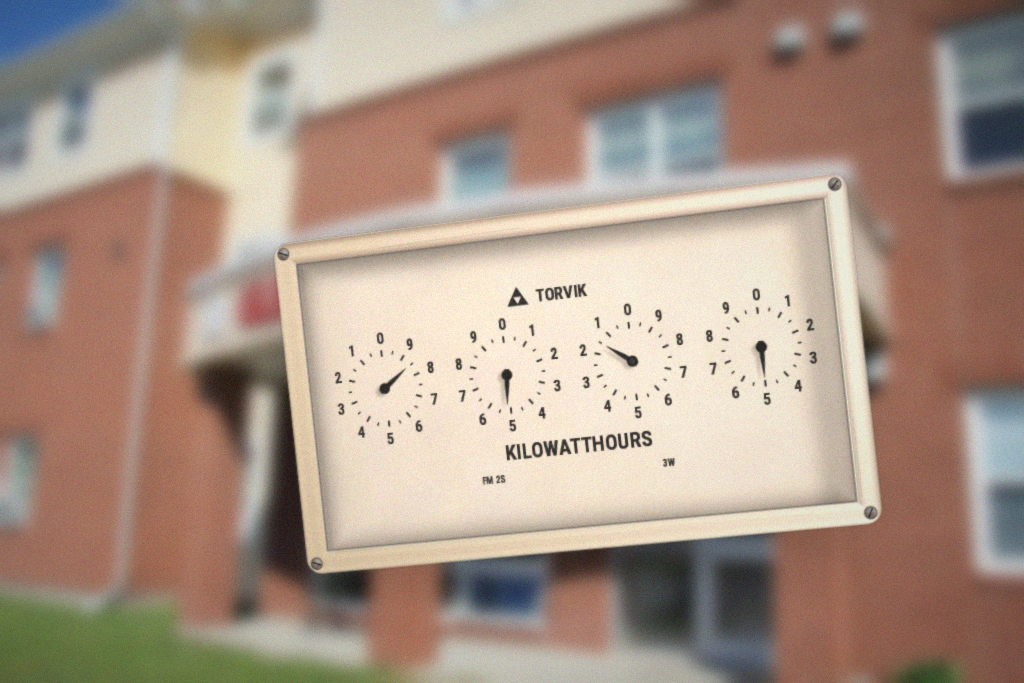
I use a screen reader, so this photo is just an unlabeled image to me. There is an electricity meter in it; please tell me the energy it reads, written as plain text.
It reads 8515 kWh
